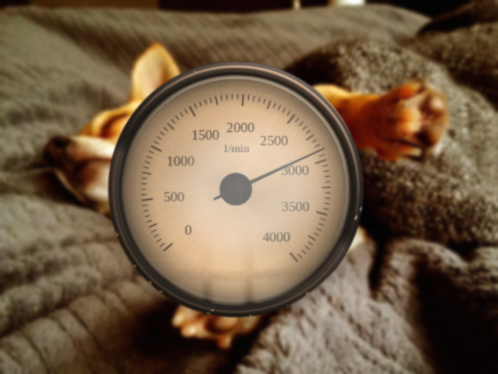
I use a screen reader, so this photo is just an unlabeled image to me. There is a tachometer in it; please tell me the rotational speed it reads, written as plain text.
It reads 2900 rpm
